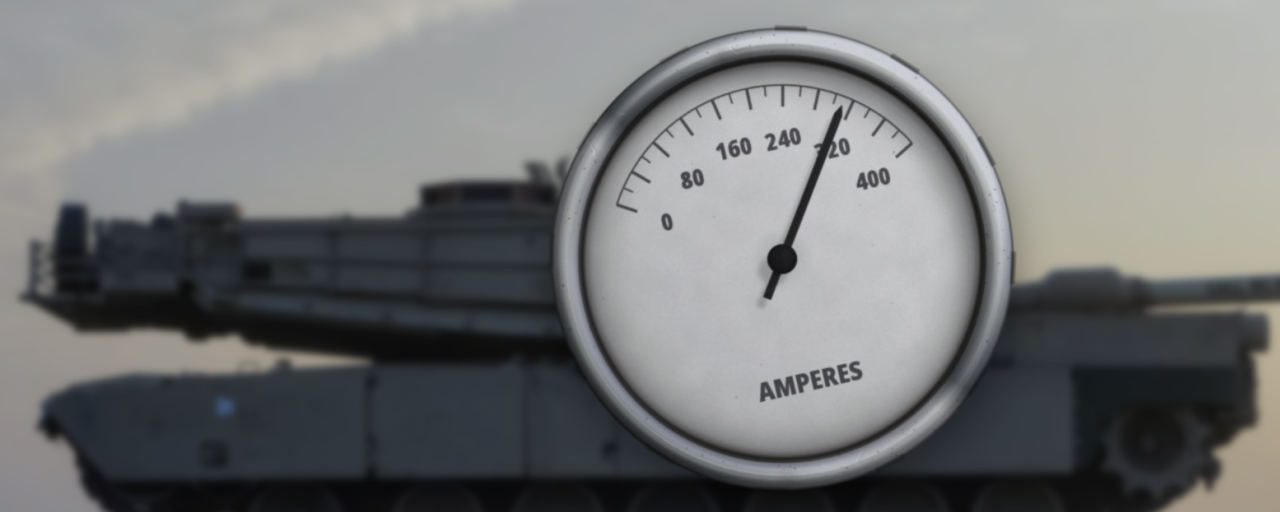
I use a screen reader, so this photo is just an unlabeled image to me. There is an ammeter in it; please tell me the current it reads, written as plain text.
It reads 310 A
